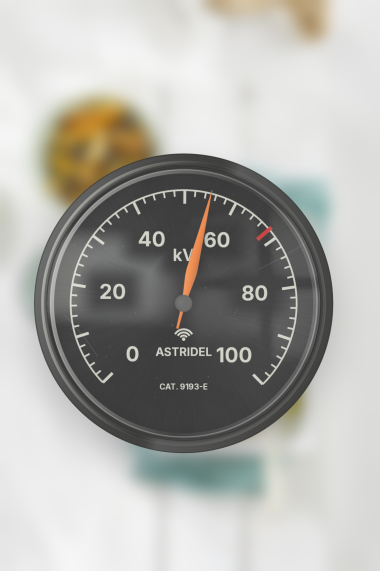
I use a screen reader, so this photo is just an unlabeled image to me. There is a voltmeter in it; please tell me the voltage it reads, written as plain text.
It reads 55 kV
